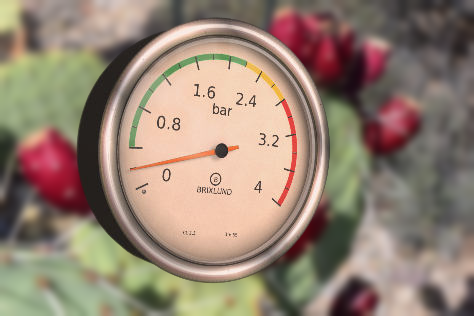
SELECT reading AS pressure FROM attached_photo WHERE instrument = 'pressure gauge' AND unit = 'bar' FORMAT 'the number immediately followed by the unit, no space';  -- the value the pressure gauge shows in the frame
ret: 0.2bar
